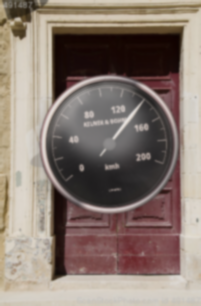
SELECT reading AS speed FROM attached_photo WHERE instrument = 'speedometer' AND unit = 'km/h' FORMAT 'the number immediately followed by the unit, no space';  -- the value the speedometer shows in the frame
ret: 140km/h
